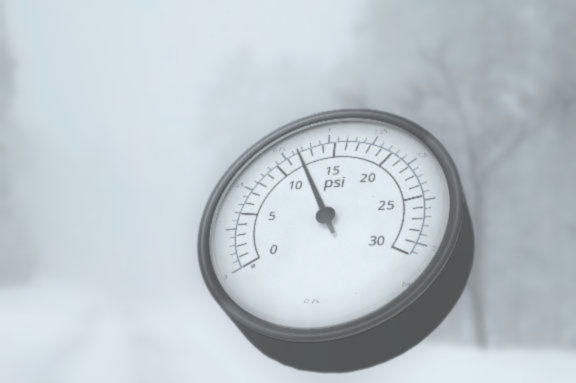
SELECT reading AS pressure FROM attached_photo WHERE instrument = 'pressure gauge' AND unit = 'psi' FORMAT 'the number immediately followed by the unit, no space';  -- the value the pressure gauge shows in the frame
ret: 12psi
